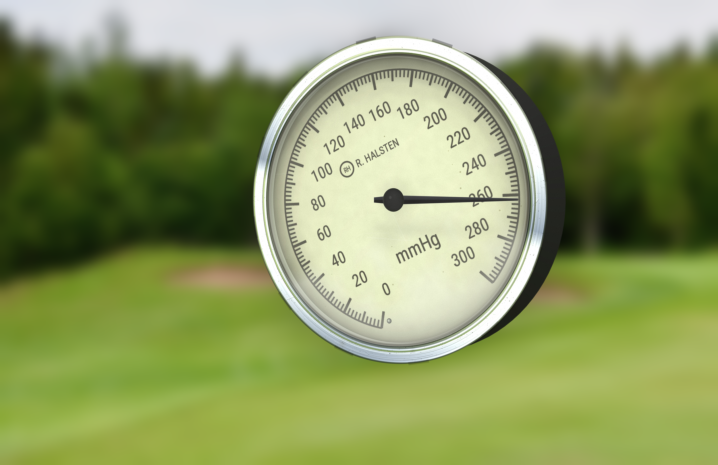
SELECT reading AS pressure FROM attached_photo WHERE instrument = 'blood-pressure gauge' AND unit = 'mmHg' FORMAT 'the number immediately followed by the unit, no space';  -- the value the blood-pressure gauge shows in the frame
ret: 262mmHg
